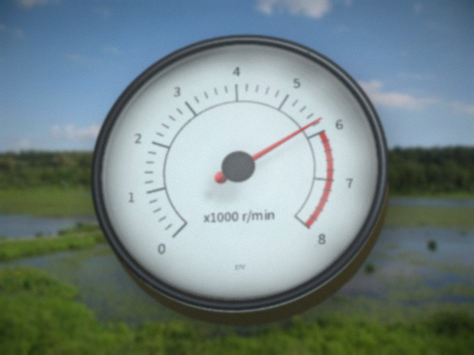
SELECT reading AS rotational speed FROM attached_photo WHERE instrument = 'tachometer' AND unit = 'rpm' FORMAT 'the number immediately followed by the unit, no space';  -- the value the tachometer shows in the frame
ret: 5800rpm
